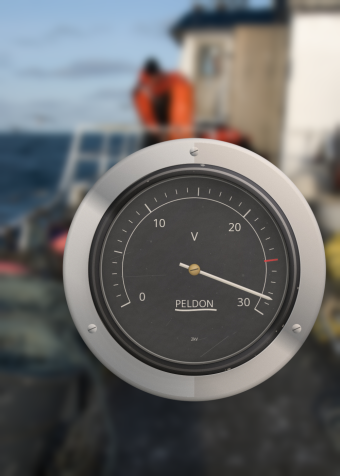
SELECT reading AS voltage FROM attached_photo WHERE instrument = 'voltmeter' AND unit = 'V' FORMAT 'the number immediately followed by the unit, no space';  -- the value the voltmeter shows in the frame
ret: 28.5V
